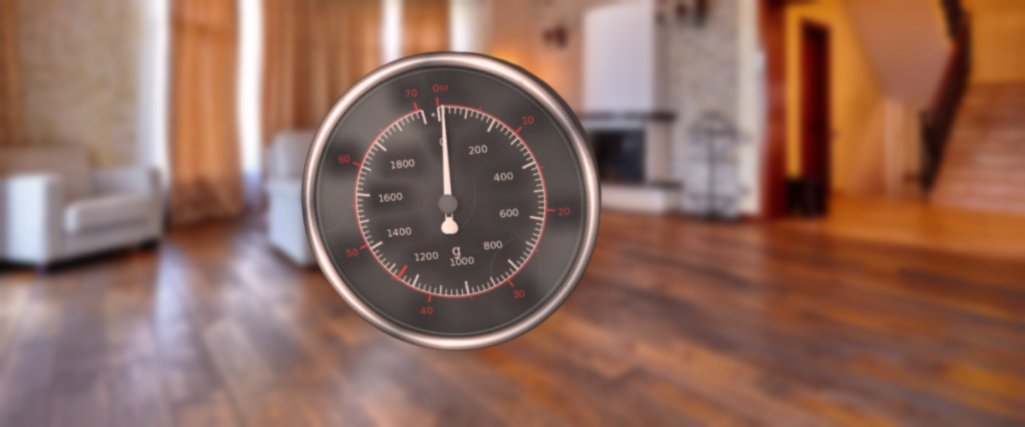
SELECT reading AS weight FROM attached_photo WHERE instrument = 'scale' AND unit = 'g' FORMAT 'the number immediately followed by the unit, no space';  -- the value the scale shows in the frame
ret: 20g
